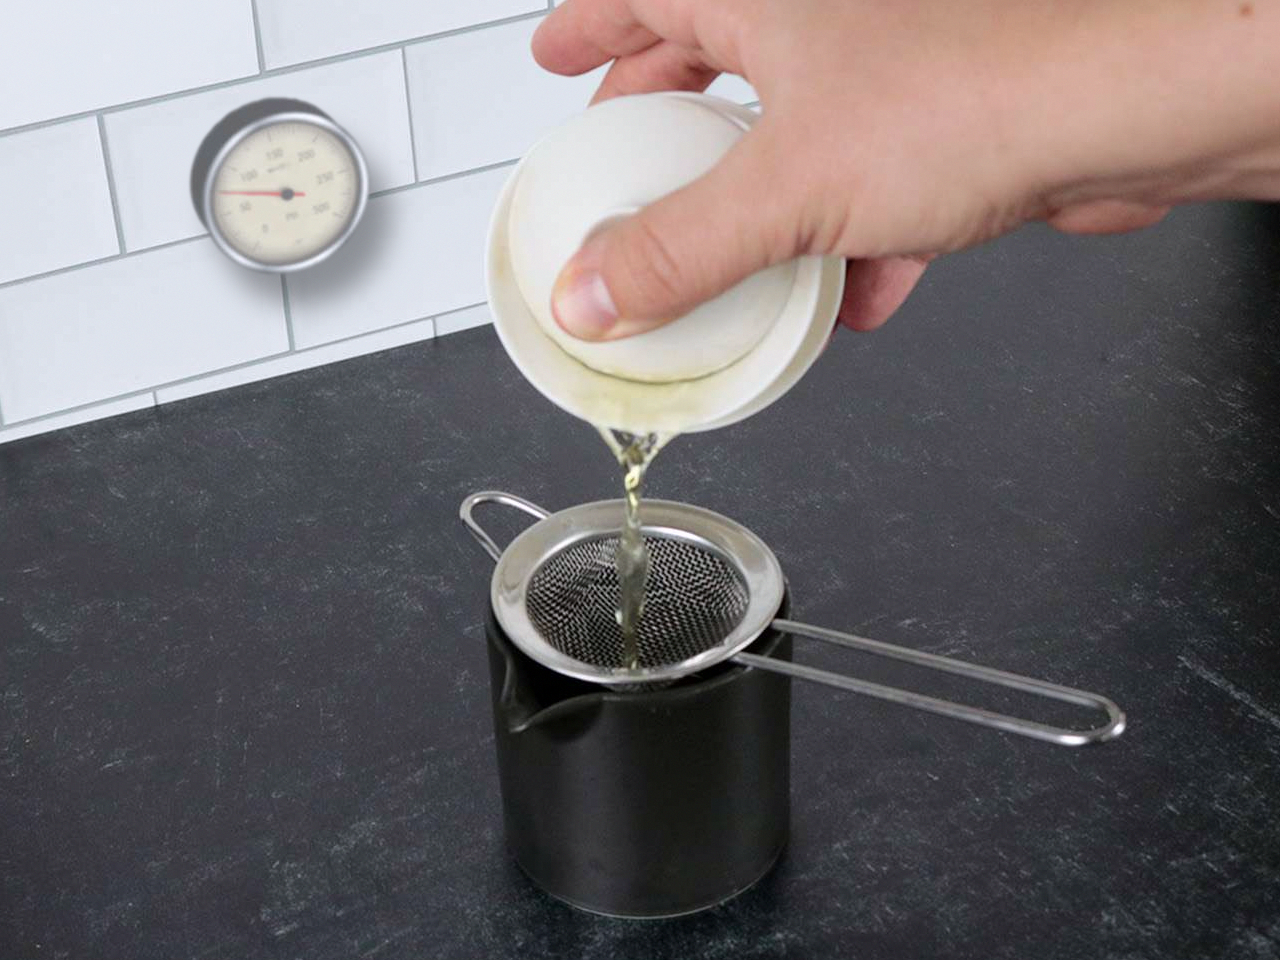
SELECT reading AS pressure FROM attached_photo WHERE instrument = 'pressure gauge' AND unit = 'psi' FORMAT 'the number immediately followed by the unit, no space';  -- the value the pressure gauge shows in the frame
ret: 75psi
